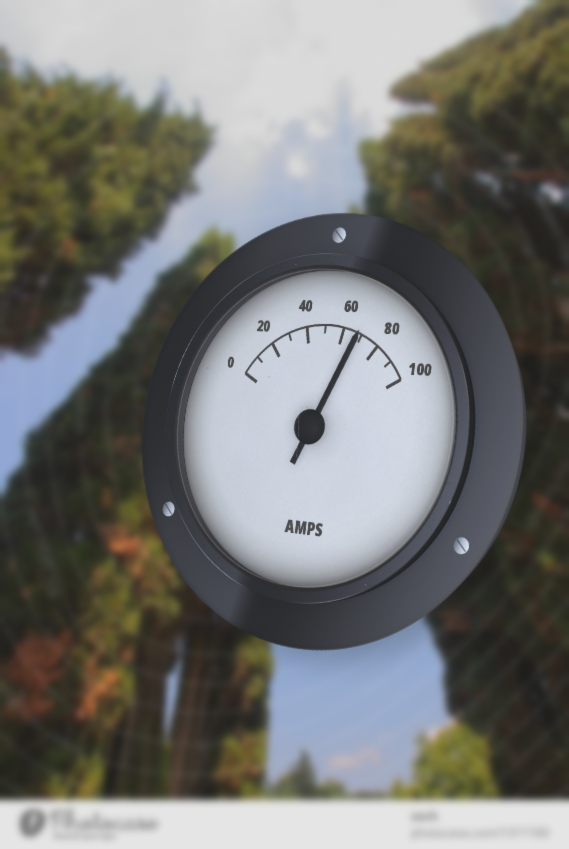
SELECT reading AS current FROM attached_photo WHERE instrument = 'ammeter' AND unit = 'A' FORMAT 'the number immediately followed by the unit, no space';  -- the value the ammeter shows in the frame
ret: 70A
